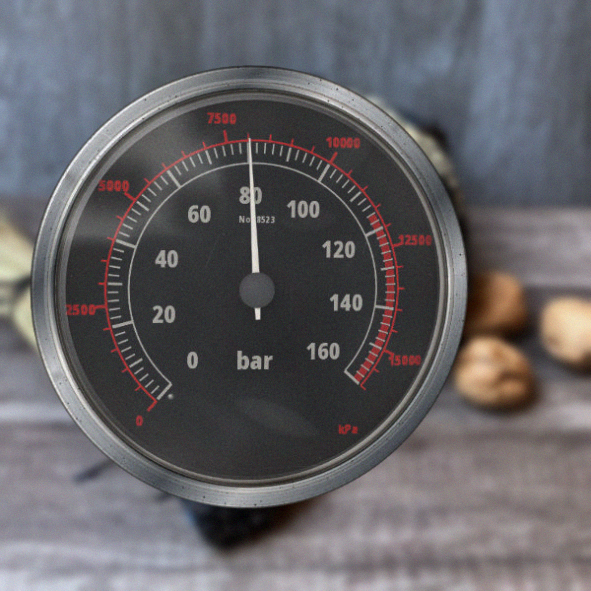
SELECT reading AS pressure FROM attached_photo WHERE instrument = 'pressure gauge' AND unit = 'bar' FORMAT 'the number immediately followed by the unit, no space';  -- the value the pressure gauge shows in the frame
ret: 80bar
